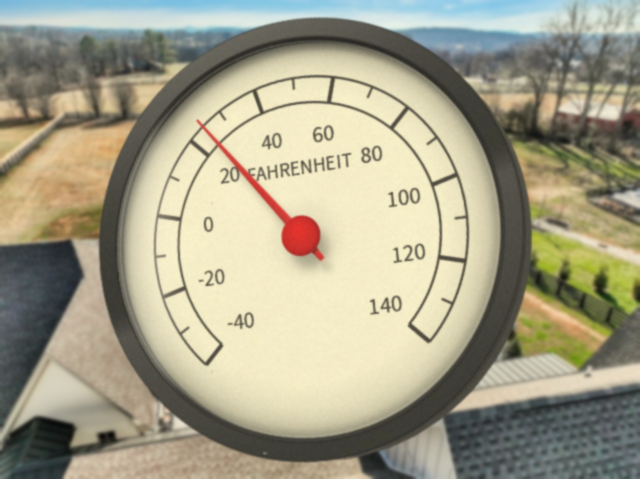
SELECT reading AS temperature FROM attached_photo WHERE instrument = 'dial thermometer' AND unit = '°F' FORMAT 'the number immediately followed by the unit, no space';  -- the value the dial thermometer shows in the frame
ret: 25°F
